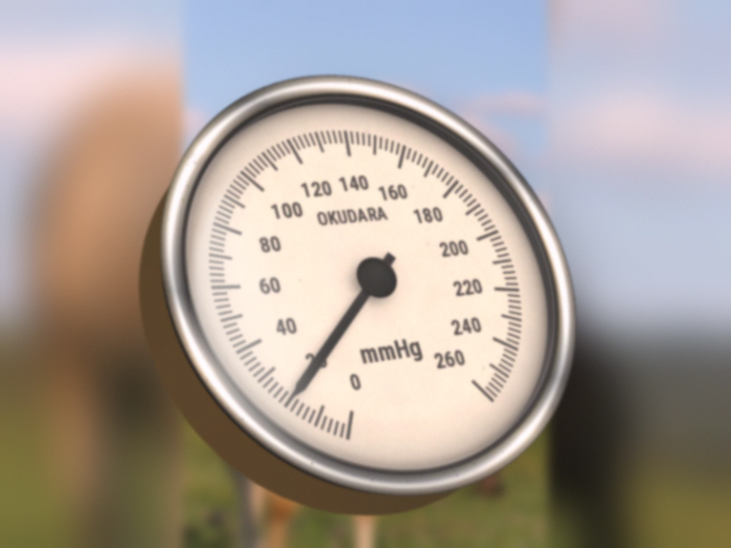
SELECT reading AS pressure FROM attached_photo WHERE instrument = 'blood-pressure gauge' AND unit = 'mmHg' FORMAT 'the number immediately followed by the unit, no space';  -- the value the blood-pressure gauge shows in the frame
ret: 20mmHg
